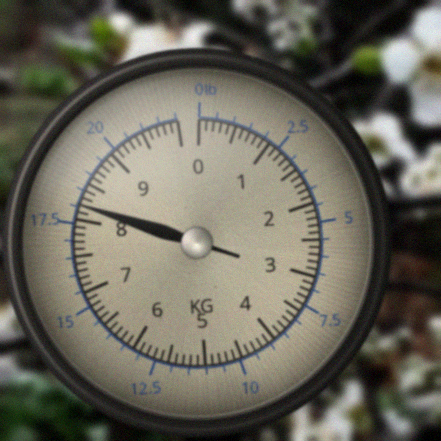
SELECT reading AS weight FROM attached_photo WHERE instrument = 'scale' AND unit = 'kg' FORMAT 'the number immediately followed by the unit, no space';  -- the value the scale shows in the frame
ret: 8.2kg
